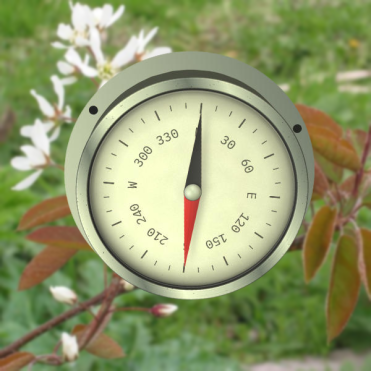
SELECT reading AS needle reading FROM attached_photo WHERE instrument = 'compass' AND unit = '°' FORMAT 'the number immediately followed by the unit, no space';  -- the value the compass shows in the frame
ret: 180°
